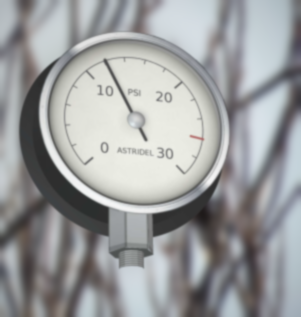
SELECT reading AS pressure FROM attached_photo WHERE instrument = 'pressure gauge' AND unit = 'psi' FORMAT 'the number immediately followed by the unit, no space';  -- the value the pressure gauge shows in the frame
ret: 12psi
